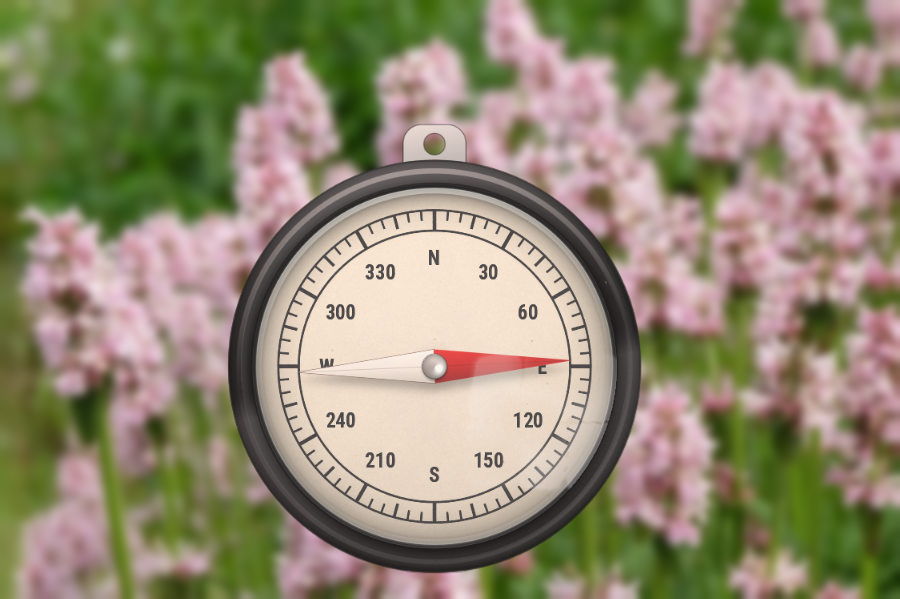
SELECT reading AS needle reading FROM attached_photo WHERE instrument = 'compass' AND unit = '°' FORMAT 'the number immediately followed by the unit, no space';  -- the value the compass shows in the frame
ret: 87.5°
